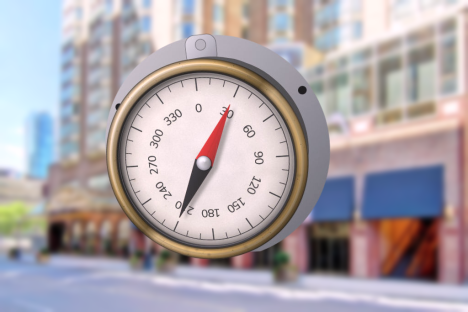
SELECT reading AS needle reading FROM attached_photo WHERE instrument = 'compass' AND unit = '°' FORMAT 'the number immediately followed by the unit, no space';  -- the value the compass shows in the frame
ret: 30°
